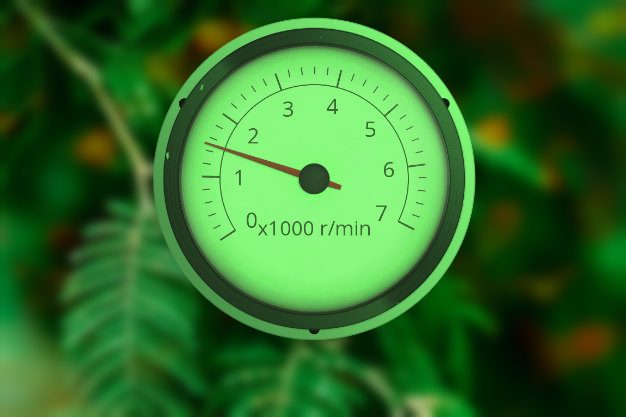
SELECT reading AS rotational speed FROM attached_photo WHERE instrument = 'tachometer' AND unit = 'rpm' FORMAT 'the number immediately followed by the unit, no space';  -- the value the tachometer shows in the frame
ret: 1500rpm
